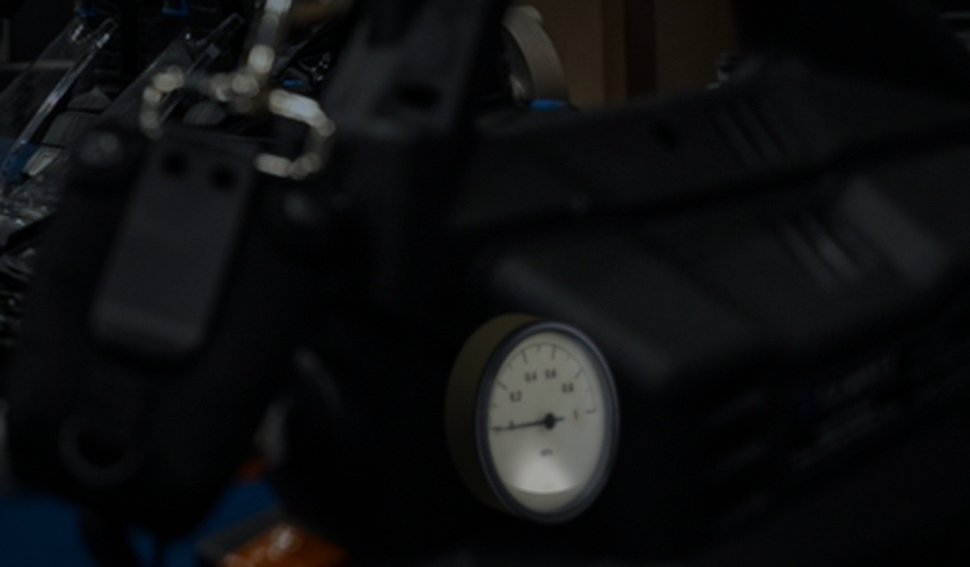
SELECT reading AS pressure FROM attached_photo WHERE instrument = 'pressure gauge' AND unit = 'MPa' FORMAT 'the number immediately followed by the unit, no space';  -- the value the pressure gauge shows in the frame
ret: 0MPa
